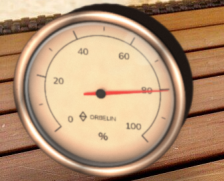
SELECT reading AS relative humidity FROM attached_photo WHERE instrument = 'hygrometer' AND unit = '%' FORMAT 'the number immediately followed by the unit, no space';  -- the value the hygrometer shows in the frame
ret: 80%
